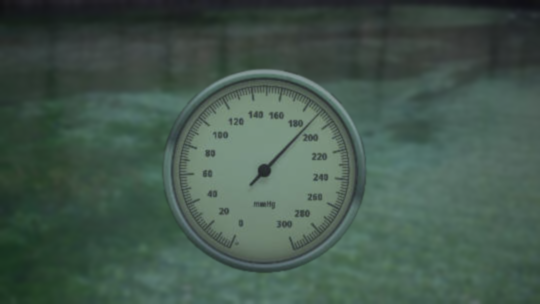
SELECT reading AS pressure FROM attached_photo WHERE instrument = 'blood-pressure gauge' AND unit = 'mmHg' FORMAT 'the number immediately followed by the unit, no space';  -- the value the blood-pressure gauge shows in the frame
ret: 190mmHg
